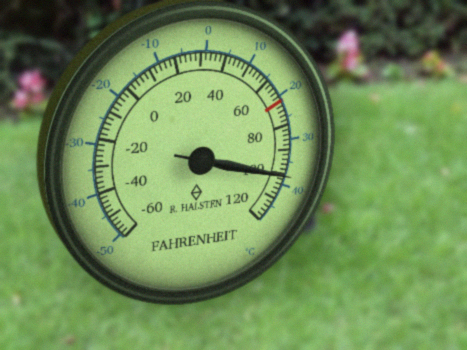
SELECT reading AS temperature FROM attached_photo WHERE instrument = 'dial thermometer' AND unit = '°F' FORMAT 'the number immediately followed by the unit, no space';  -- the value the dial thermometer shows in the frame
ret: 100°F
